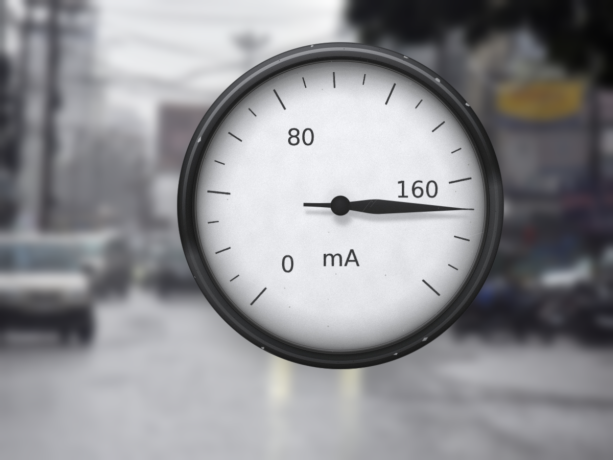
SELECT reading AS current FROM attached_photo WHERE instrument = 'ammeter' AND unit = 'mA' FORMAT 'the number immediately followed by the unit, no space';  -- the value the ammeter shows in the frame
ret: 170mA
